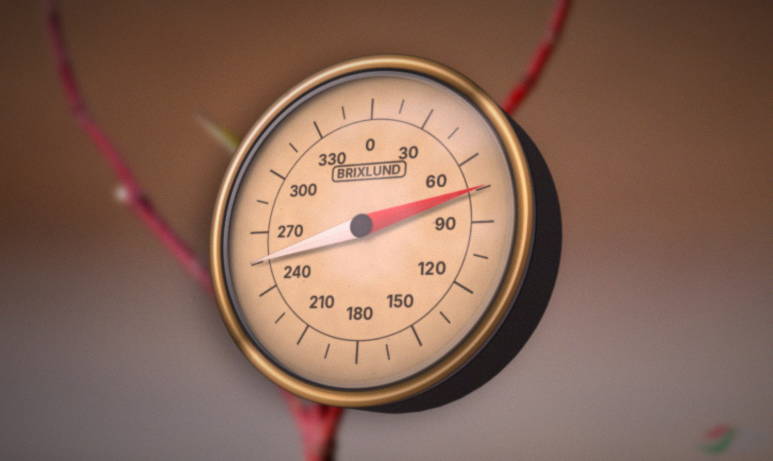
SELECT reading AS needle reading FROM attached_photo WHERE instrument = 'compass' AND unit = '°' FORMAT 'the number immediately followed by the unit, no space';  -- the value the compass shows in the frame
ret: 75°
